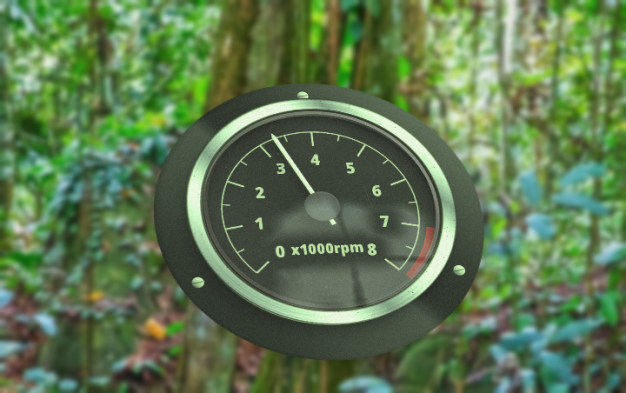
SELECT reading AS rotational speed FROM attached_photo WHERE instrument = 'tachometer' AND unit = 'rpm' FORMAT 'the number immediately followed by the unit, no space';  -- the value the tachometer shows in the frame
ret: 3250rpm
